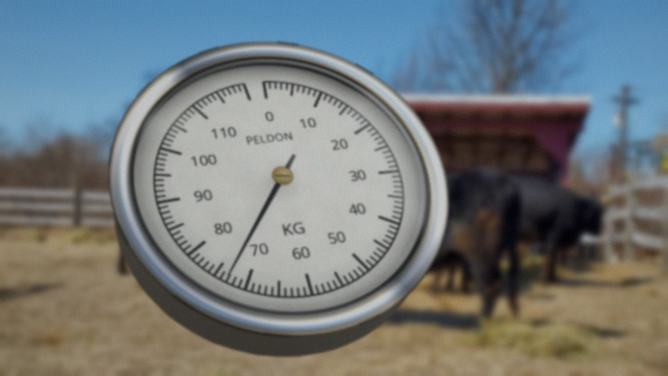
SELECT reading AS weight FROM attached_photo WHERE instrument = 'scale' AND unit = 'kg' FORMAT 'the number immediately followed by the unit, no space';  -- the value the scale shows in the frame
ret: 73kg
